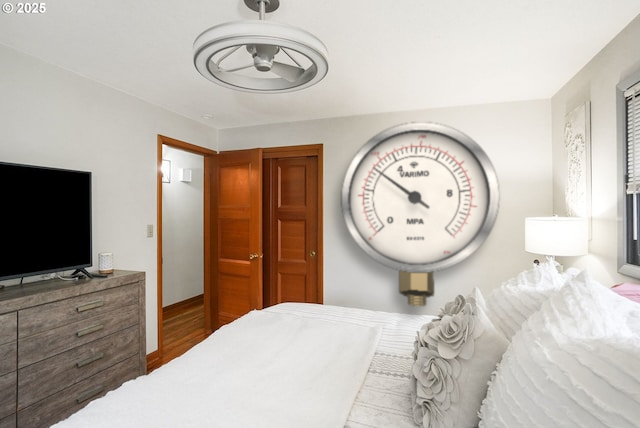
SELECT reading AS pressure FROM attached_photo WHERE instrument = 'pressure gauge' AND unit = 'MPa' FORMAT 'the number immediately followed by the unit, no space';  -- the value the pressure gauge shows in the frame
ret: 3MPa
